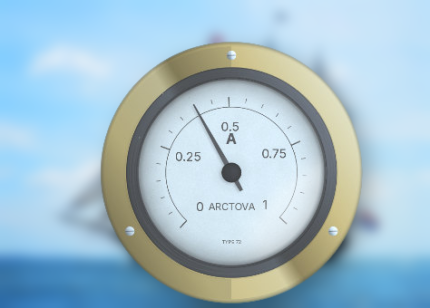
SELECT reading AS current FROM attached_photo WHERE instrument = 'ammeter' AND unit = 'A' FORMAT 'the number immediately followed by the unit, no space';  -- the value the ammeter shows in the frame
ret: 0.4A
